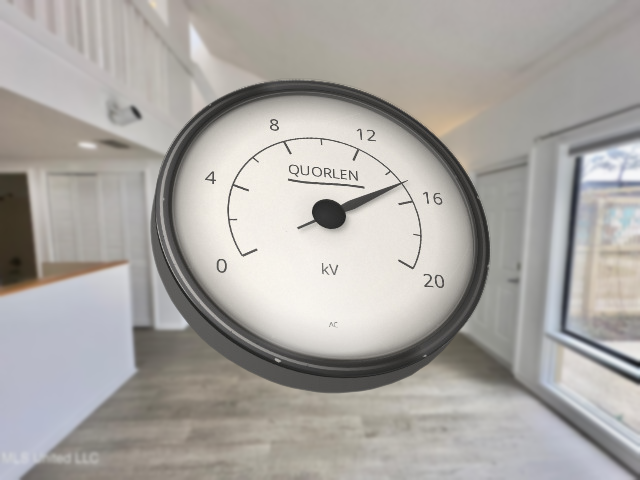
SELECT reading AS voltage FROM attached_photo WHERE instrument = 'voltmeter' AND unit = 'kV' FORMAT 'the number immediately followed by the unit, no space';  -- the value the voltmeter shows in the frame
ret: 15kV
